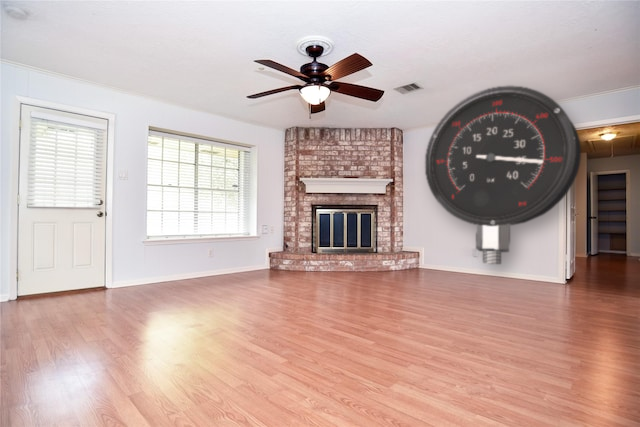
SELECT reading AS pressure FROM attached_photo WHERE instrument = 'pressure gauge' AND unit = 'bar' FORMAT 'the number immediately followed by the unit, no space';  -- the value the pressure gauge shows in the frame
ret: 35bar
